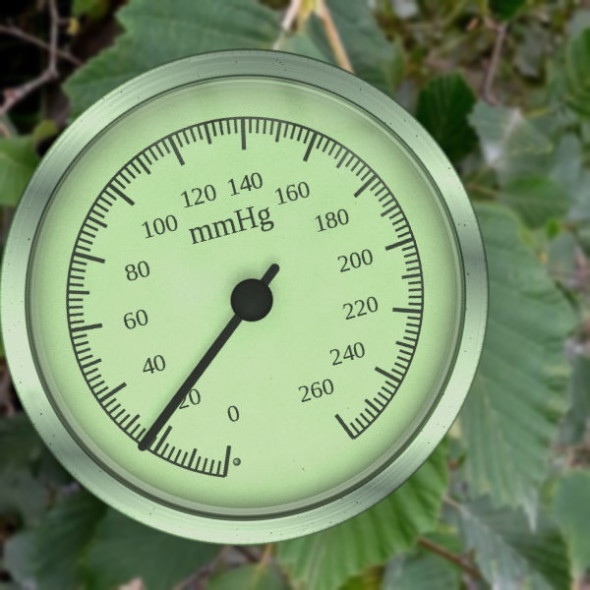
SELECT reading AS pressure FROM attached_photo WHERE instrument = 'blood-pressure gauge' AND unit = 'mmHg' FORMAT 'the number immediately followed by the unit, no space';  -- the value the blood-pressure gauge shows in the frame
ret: 24mmHg
